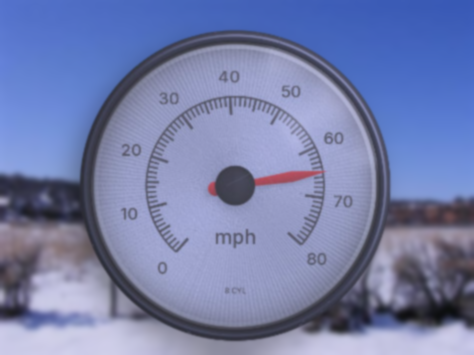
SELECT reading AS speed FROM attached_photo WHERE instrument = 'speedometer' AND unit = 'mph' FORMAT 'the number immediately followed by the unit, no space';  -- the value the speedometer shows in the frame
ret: 65mph
